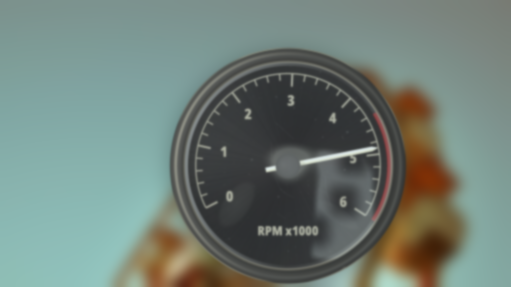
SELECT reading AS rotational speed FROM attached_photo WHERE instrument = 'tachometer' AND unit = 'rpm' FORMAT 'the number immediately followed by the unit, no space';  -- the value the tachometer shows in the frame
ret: 4900rpm
